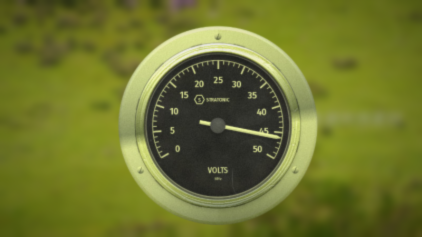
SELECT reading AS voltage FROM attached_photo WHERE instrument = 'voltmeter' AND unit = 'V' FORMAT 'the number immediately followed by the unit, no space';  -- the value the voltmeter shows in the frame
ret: 46V
